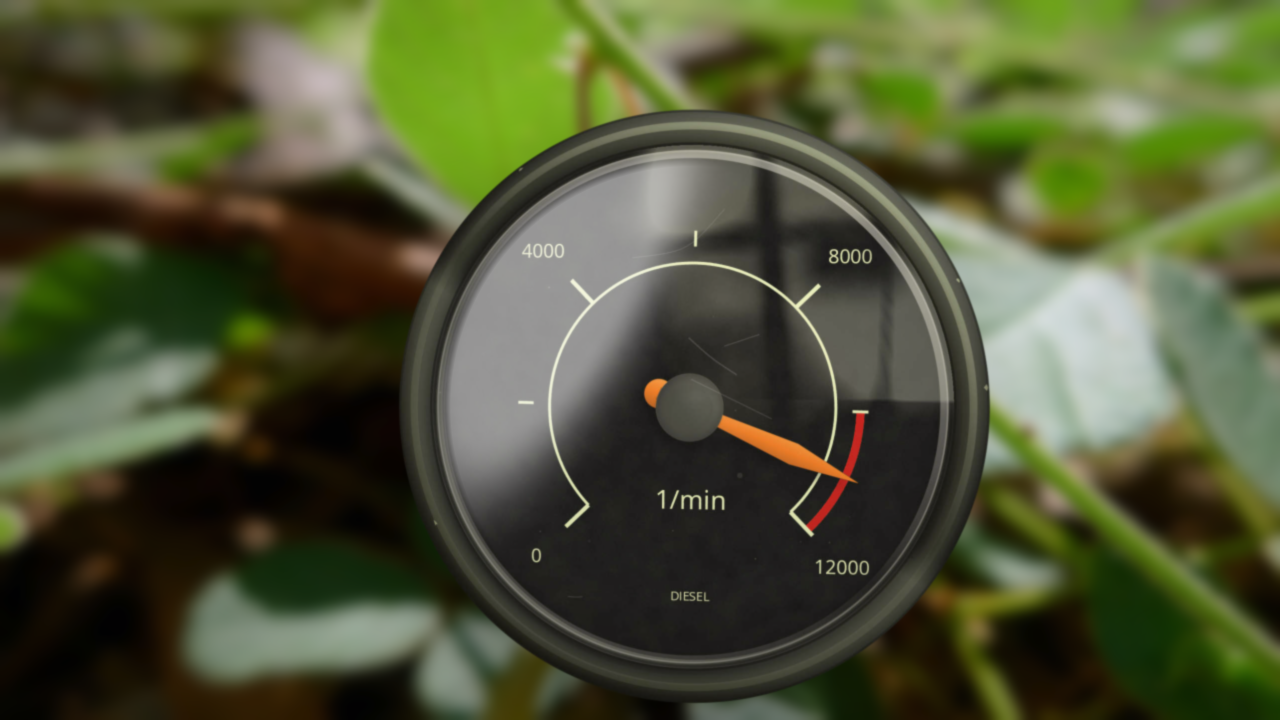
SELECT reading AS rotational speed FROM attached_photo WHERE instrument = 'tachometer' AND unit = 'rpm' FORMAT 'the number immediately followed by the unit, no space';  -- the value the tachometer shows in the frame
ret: 11000rpm
